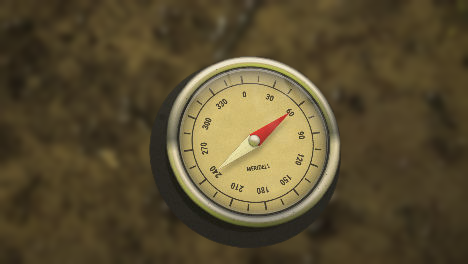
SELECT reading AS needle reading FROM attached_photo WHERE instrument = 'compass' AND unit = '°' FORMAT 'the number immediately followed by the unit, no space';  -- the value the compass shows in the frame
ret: 60°
